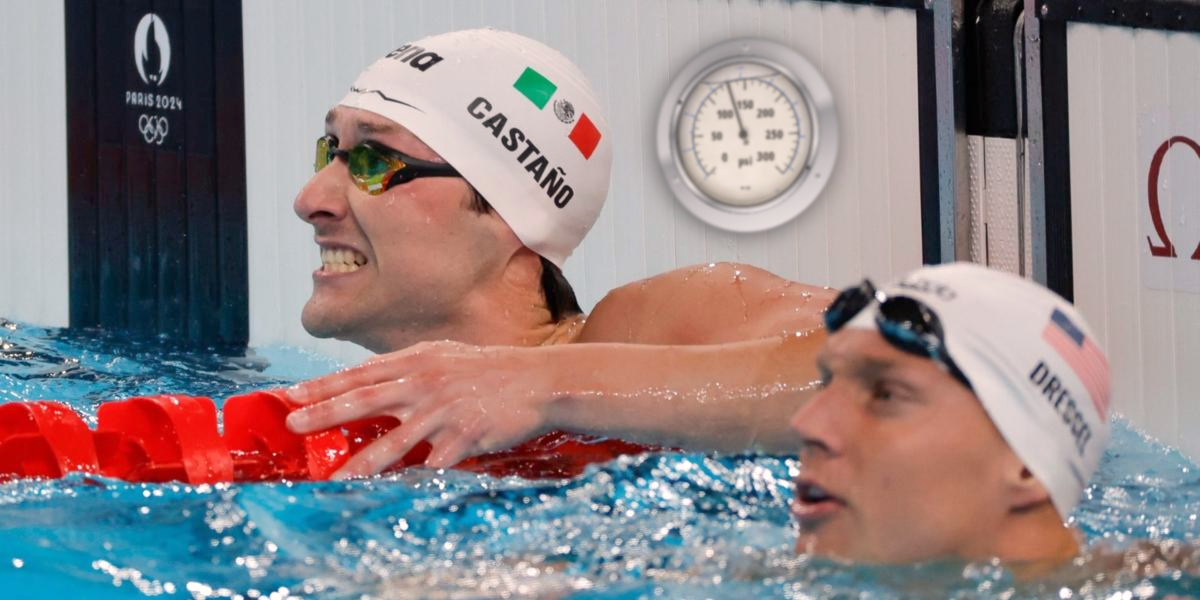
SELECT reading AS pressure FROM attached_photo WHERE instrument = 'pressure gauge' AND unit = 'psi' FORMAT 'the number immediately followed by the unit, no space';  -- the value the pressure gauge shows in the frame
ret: 130psi
